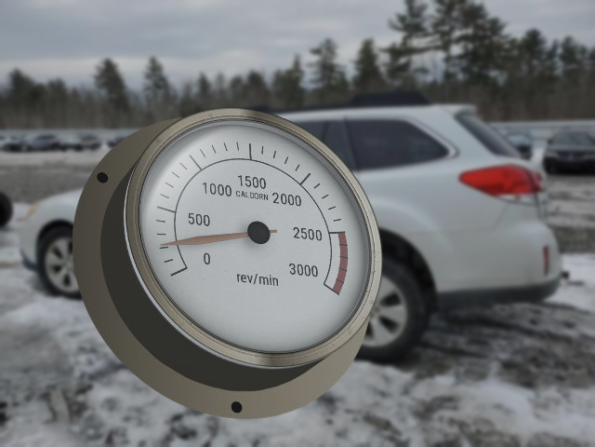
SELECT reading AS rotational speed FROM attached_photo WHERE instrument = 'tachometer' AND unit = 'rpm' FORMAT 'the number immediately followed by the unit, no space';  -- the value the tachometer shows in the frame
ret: 200rpm
